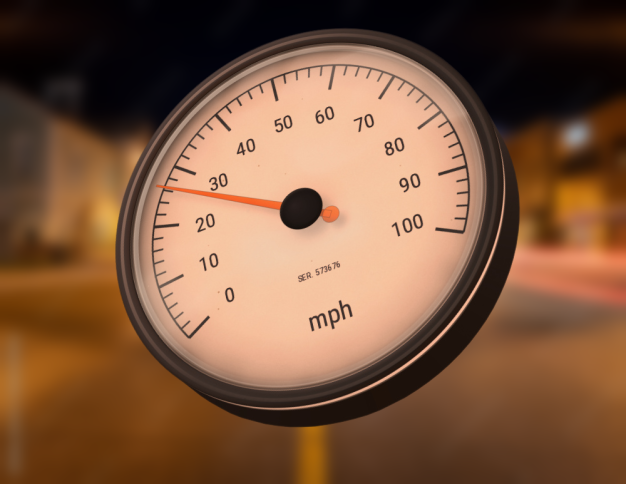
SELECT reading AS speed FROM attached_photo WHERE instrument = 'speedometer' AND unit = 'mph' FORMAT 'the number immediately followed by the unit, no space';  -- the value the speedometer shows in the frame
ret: 26mph
